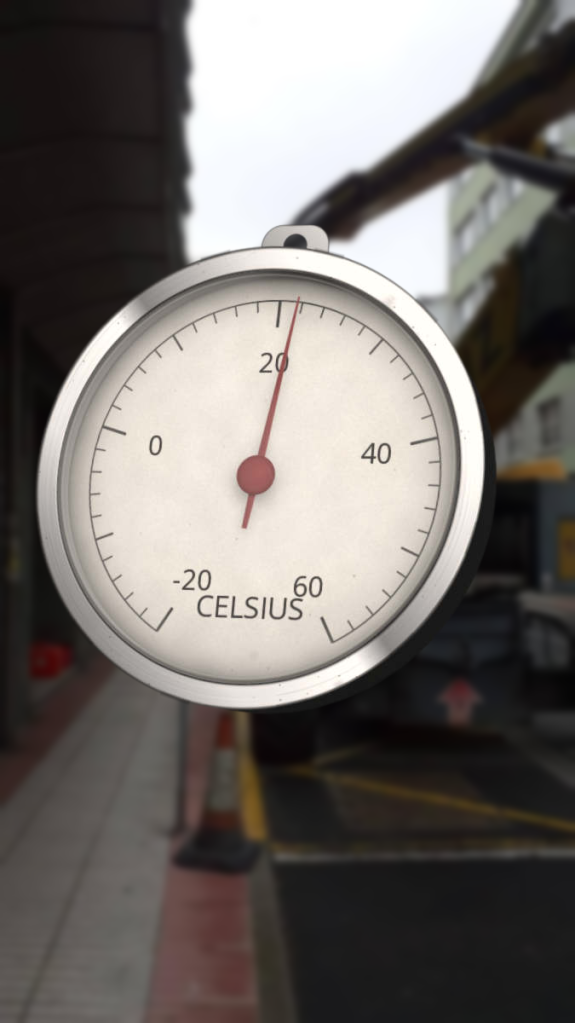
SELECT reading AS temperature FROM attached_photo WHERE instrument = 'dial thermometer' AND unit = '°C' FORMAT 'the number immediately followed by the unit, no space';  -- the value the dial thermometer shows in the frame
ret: 22°C
